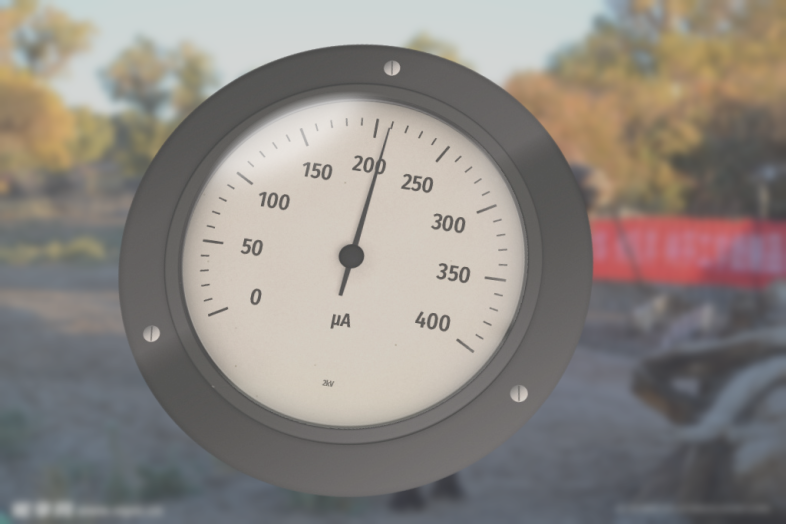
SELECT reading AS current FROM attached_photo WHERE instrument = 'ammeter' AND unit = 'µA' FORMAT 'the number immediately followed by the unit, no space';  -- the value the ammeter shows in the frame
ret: 210µA
